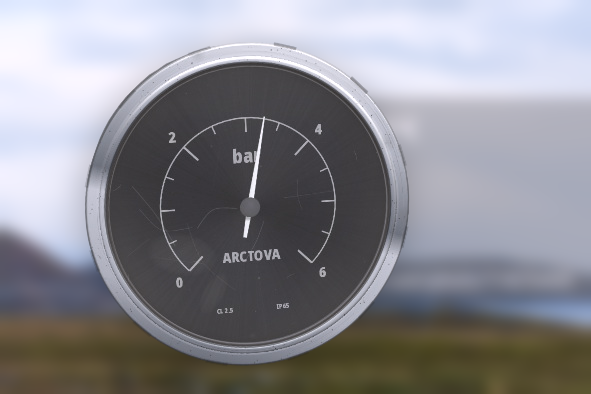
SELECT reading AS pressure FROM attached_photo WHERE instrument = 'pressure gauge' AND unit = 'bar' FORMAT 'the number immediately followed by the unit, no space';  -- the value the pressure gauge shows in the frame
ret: 3.25bar
